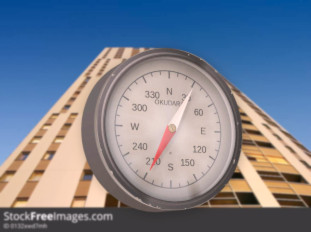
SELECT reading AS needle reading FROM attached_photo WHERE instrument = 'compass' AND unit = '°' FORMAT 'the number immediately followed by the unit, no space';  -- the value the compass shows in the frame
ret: 210°
